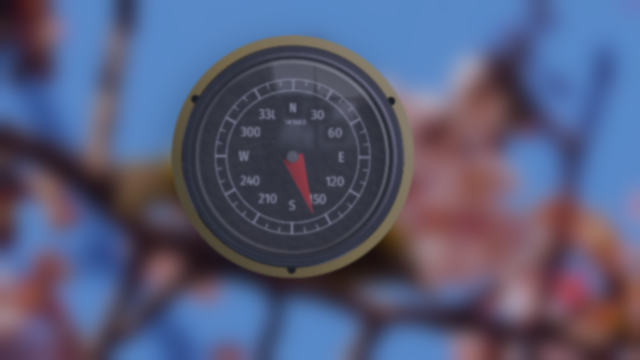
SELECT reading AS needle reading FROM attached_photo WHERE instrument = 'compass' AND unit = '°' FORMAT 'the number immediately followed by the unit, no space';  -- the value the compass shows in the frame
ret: 160°
